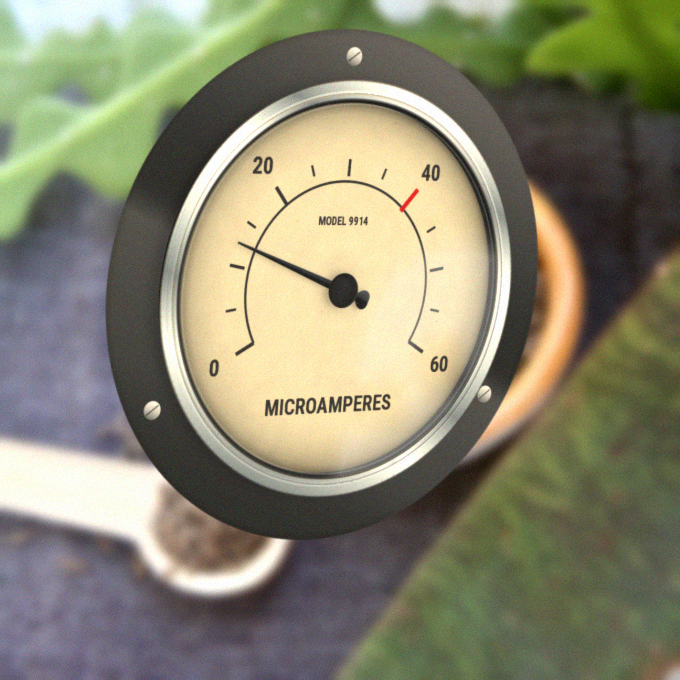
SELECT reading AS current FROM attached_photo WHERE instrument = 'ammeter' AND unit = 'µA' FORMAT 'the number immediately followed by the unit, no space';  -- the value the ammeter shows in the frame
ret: 12.5µA
